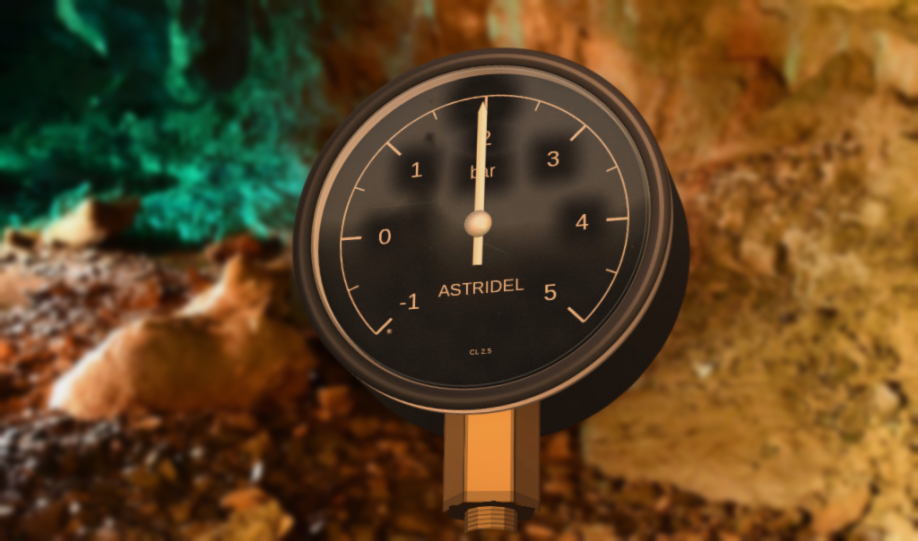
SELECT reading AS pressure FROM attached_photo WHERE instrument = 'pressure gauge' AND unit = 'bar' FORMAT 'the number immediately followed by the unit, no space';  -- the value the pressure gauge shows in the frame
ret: 2bar
